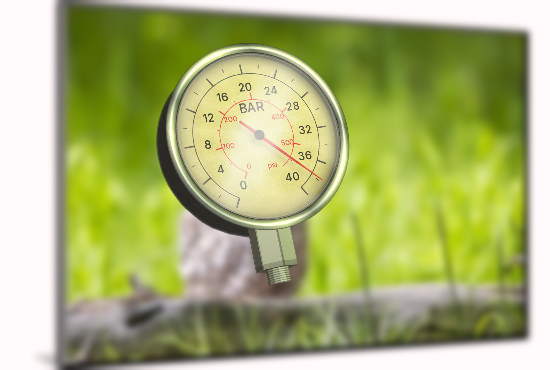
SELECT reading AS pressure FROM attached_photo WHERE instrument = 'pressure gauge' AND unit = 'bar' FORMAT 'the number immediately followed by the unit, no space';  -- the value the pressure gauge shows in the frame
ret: 38bar
